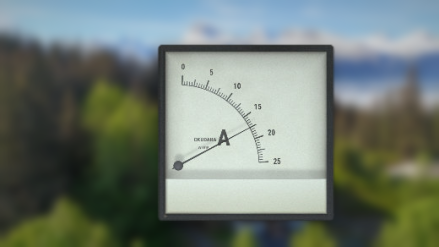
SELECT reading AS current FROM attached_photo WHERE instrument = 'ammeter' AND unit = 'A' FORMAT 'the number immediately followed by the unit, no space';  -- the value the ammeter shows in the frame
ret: 17.5A
